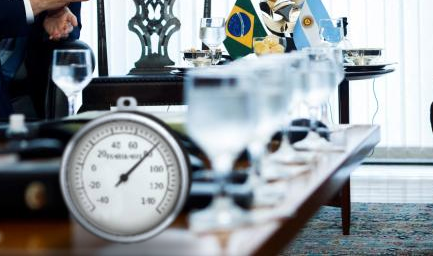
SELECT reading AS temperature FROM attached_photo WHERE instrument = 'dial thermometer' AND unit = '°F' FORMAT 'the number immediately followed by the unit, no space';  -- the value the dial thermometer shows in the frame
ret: 80°F
